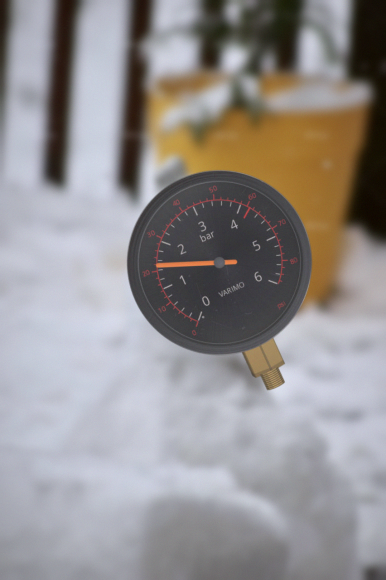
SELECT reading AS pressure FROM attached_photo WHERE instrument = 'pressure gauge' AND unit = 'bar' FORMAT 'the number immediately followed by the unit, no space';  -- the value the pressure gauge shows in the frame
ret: 1.5bar
